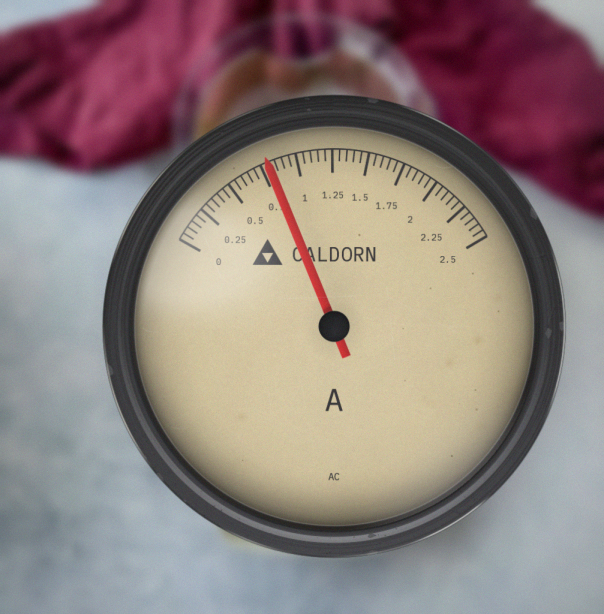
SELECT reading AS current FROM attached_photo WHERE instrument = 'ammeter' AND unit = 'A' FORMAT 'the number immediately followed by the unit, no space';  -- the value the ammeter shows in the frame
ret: 0.8A
